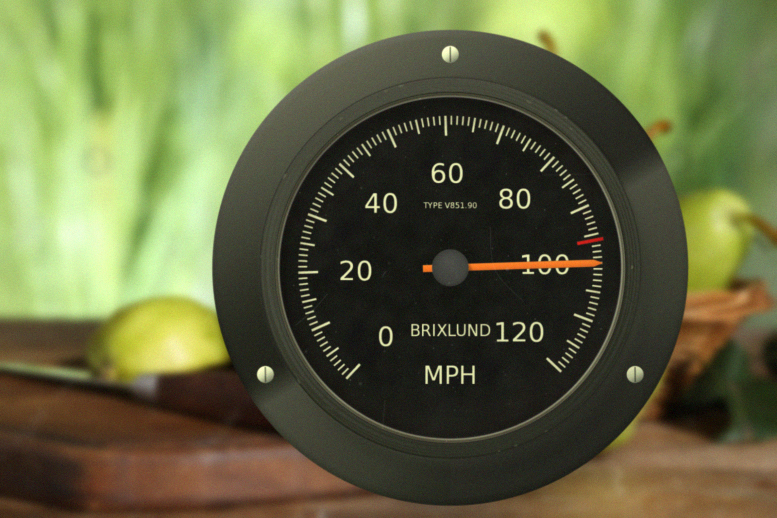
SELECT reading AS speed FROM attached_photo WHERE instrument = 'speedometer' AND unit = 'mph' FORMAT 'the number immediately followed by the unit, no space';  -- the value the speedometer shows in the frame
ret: 100mph
